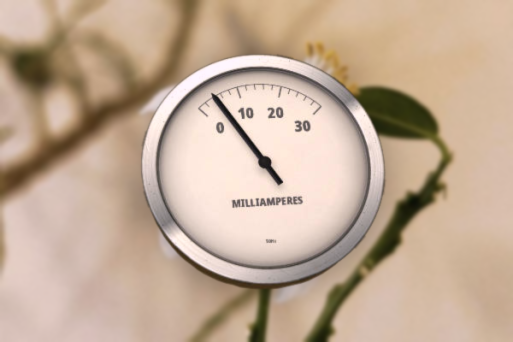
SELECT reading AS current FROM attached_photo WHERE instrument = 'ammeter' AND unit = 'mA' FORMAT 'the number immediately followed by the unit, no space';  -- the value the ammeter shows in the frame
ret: 4mA
